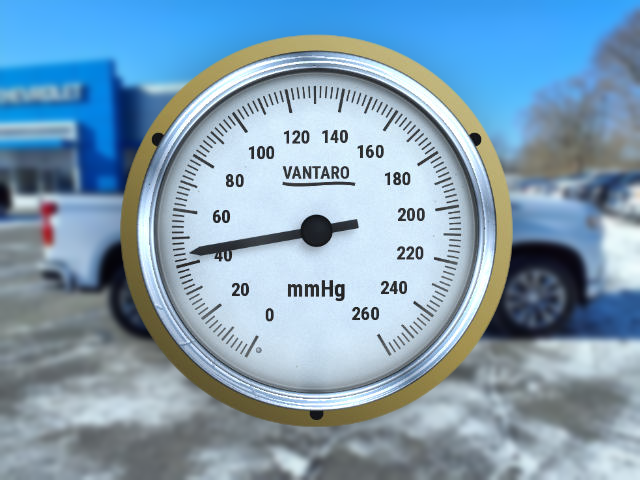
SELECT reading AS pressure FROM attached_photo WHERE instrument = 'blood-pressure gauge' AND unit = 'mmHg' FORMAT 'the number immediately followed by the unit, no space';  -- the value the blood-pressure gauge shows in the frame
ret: 44mmHg
